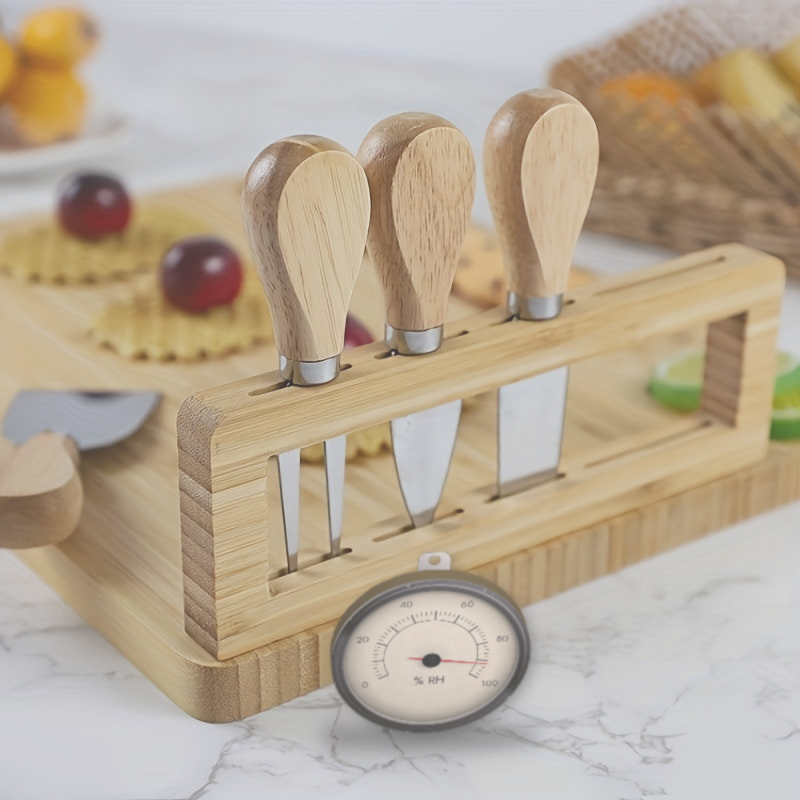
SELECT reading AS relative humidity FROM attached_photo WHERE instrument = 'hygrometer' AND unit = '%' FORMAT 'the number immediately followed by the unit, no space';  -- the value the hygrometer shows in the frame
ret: 90%
